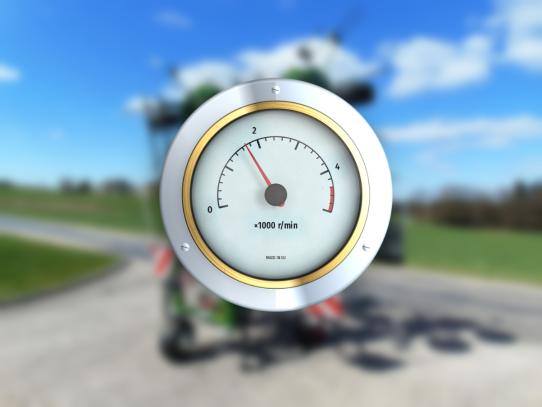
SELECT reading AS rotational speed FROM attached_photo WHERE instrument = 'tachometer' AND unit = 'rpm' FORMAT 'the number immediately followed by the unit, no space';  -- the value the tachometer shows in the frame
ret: 1700rpm
